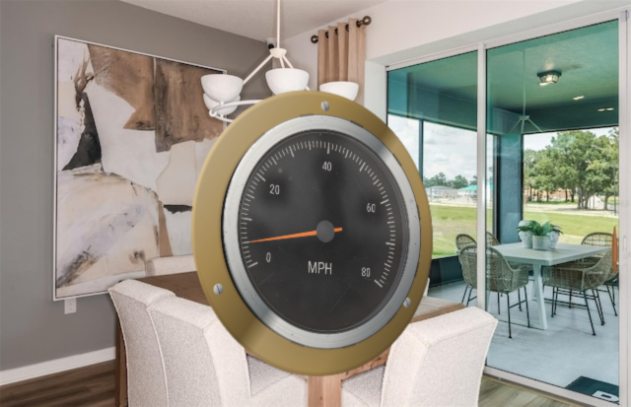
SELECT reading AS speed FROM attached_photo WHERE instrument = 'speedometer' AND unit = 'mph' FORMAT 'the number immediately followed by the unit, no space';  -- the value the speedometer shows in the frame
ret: 5mph
